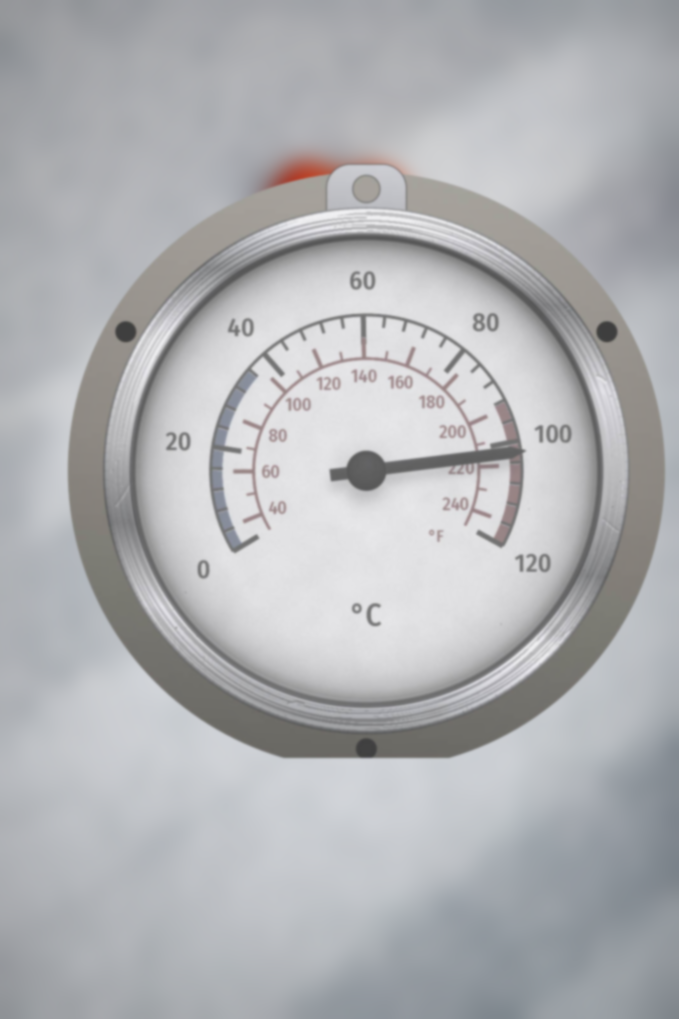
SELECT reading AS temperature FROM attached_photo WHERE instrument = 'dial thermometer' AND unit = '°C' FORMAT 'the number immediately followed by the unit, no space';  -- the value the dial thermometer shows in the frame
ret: 102°C
